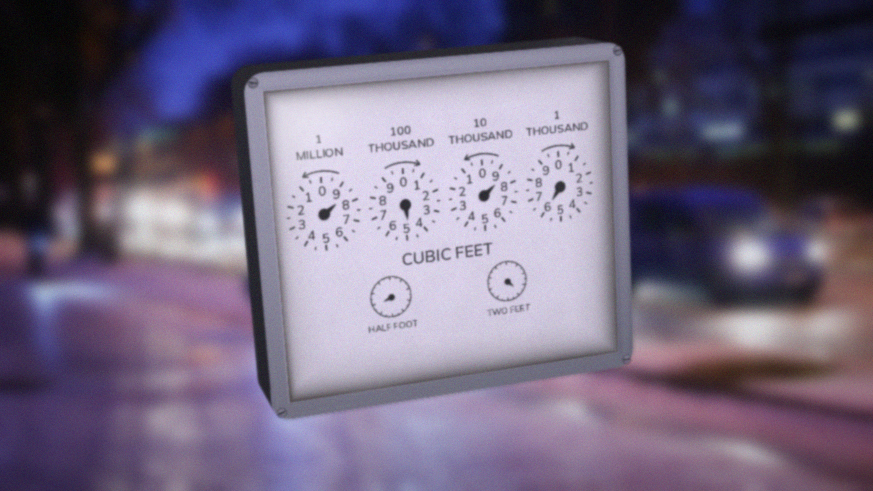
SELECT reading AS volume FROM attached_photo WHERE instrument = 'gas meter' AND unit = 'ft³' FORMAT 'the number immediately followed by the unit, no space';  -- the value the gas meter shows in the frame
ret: 848600ft³
